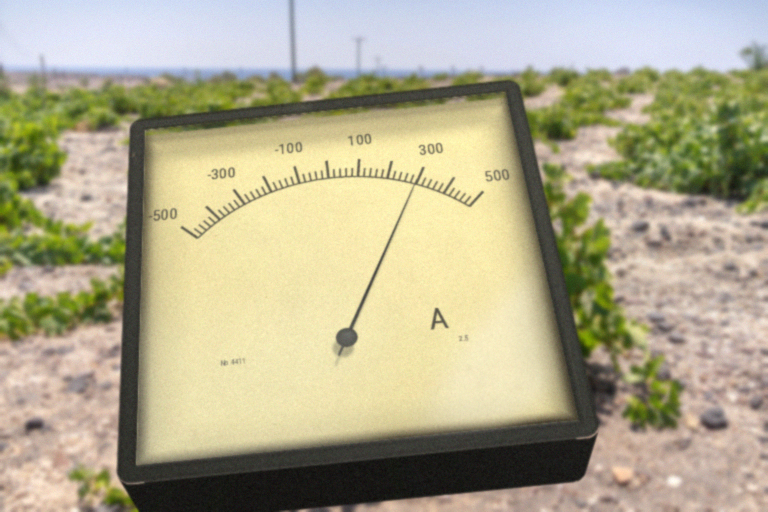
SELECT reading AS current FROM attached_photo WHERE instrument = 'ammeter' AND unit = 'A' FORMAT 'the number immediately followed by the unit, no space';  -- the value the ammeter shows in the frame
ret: 300A
